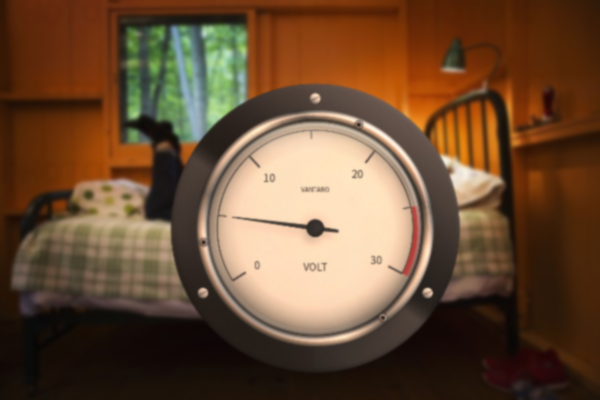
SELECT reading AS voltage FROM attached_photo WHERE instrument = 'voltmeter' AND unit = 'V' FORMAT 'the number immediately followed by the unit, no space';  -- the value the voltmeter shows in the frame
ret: 5V
